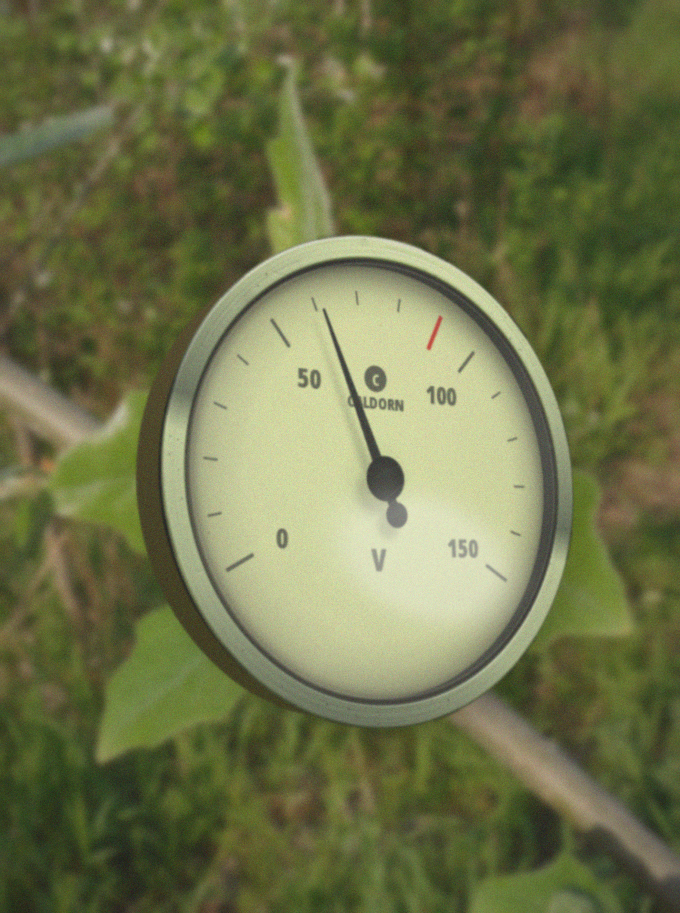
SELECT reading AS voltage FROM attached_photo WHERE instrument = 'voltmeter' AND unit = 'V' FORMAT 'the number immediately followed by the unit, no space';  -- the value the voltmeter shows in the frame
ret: 60V
